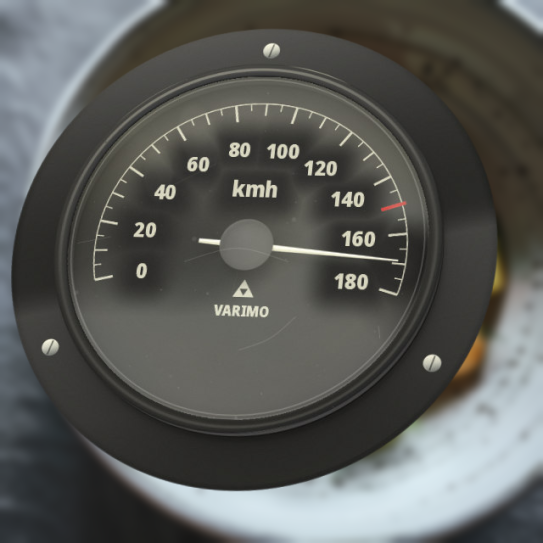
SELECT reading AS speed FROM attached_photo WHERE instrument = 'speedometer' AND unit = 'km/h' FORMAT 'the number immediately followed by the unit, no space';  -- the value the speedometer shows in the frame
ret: 170km/h
